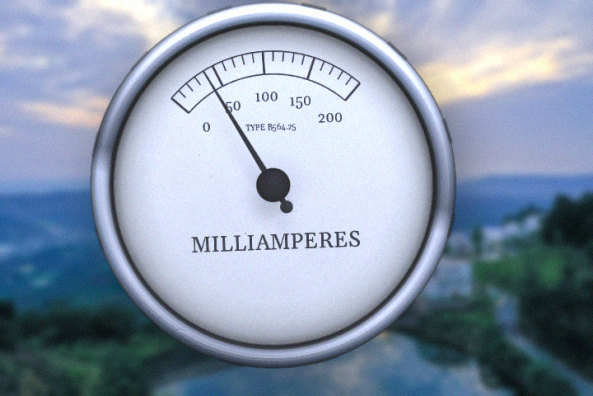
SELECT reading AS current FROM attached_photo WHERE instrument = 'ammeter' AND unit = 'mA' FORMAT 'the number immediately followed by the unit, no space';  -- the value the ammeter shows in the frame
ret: 40mA
